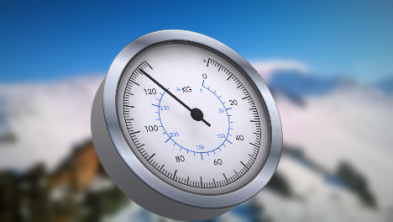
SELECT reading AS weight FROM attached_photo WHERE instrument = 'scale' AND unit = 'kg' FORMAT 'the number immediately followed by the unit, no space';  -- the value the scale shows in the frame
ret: 125kg
